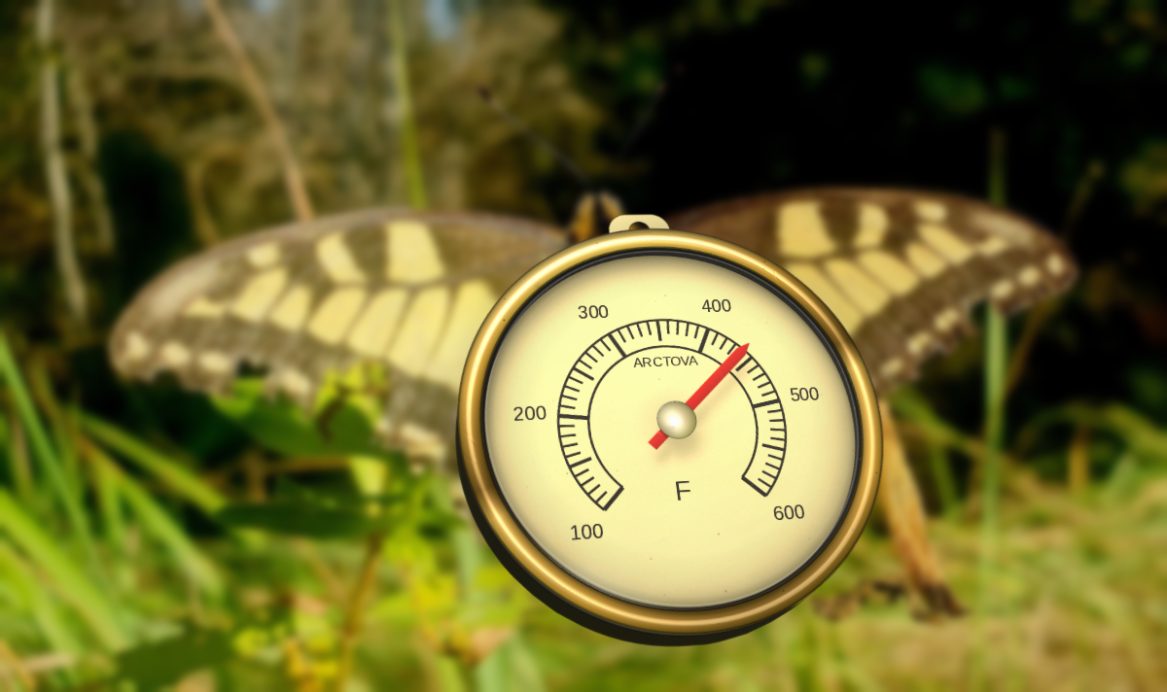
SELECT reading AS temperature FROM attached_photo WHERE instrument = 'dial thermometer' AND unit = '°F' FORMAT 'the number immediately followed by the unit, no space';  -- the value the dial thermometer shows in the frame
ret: 440°F
